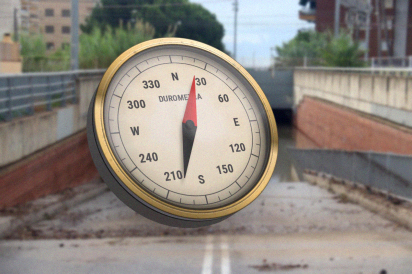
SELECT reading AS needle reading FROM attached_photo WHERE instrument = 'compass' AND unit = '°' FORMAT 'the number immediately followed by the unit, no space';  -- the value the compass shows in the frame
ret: 20°
